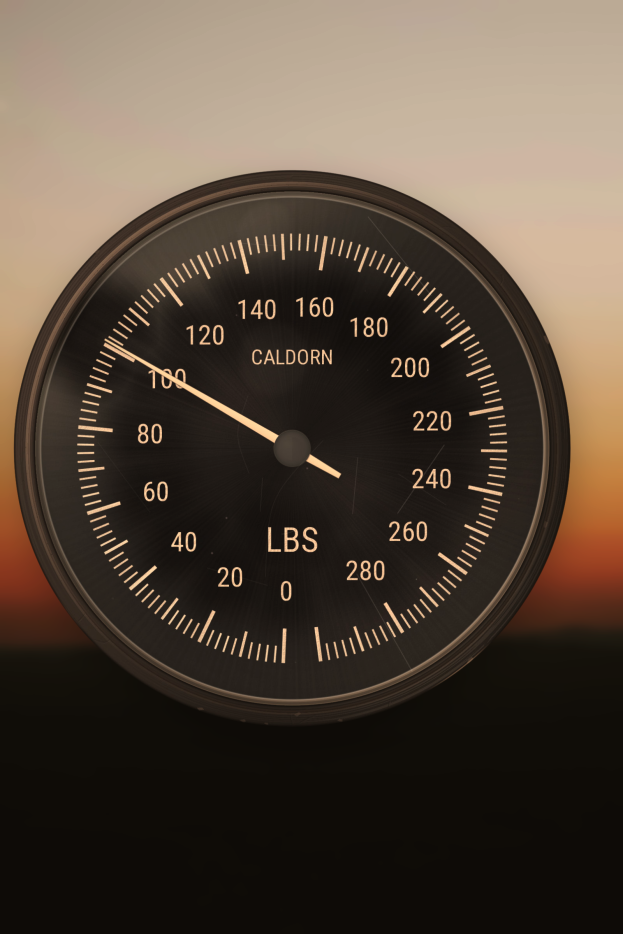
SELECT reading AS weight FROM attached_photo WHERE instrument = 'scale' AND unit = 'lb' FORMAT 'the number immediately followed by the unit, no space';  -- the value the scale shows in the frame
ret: 101lb
